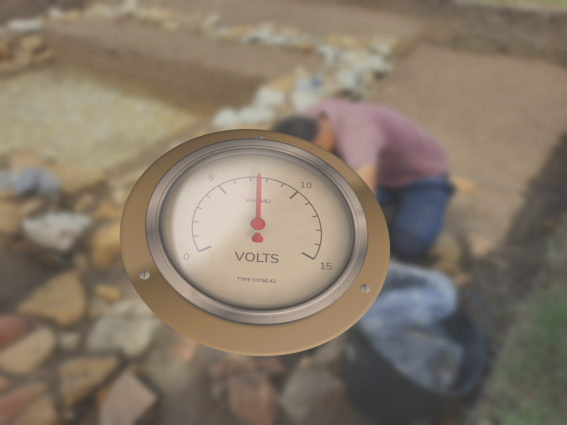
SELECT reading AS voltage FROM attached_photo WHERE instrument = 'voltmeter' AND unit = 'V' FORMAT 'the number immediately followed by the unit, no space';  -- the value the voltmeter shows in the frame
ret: 7.5V
